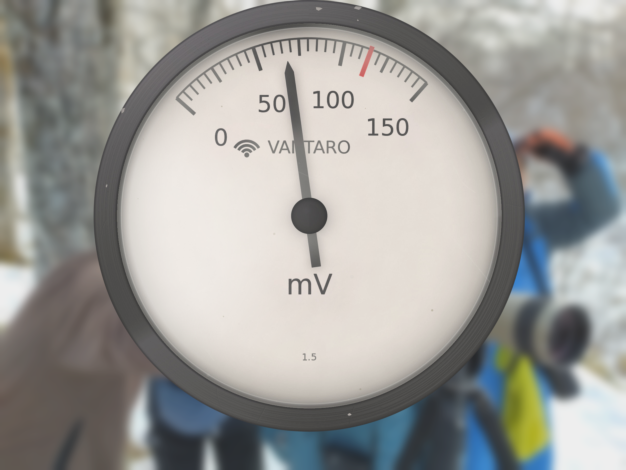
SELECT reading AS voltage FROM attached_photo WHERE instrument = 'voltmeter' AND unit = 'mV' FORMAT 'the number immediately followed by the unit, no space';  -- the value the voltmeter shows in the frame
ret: 67.5mV
